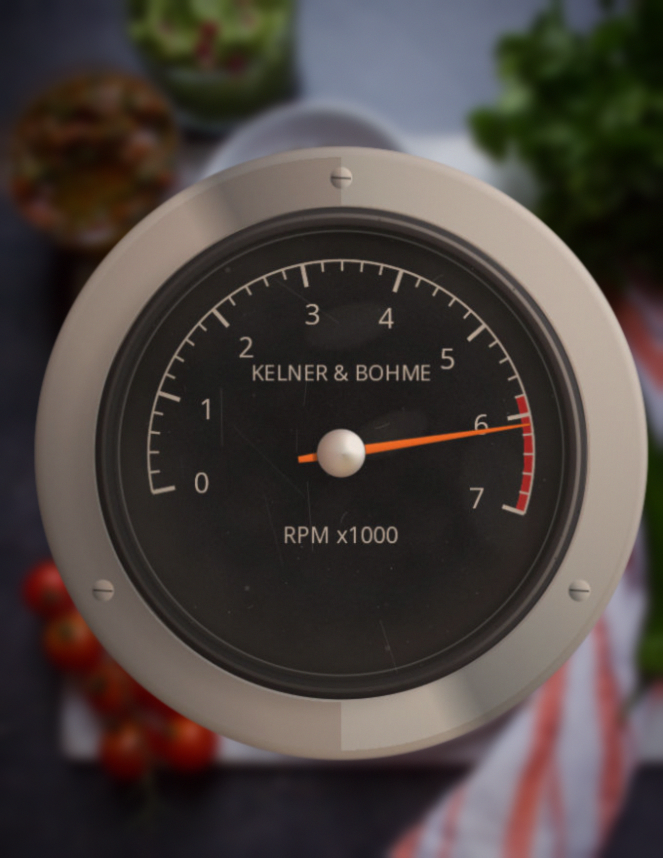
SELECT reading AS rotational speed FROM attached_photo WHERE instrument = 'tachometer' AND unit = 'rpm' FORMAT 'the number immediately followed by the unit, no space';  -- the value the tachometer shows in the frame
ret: 6100rpm
